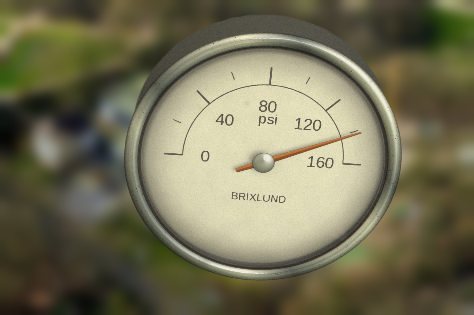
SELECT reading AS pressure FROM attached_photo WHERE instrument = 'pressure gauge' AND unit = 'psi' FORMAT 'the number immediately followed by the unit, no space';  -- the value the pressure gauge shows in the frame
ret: 140psi
